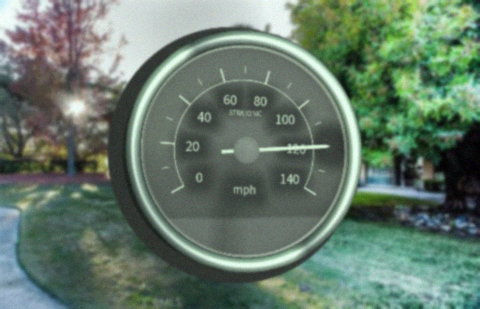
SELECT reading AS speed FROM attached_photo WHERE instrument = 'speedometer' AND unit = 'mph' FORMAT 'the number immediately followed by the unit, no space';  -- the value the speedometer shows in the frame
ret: 120mph
